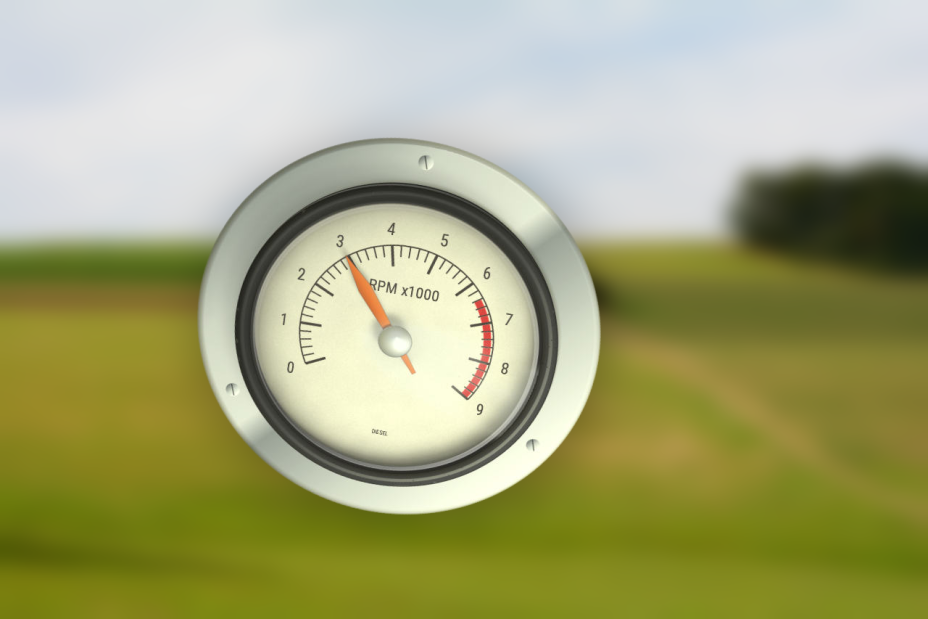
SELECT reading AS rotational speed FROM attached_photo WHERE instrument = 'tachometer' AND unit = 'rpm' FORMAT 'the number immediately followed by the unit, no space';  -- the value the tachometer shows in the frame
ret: 3000rpm
